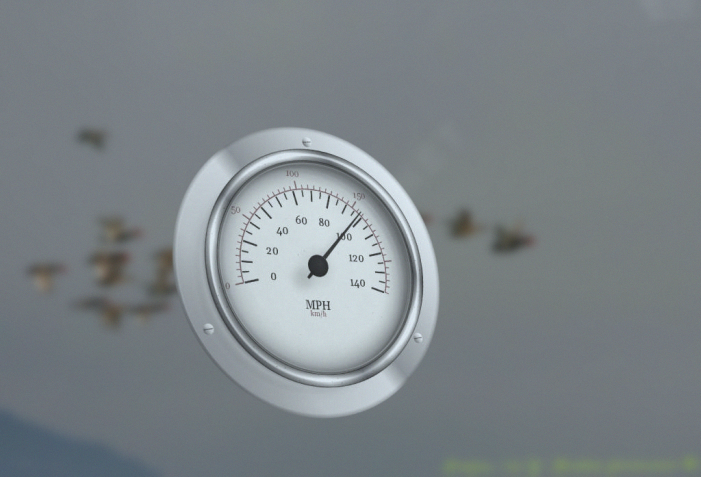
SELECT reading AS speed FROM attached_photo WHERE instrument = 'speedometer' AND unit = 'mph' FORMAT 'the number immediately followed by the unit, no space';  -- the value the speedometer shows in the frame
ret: 97.5mph
